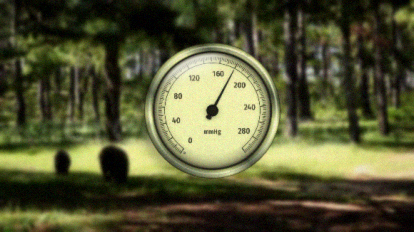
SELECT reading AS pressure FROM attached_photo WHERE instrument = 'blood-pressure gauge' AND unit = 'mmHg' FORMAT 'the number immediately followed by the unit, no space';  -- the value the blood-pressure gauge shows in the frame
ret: 180mmHg
